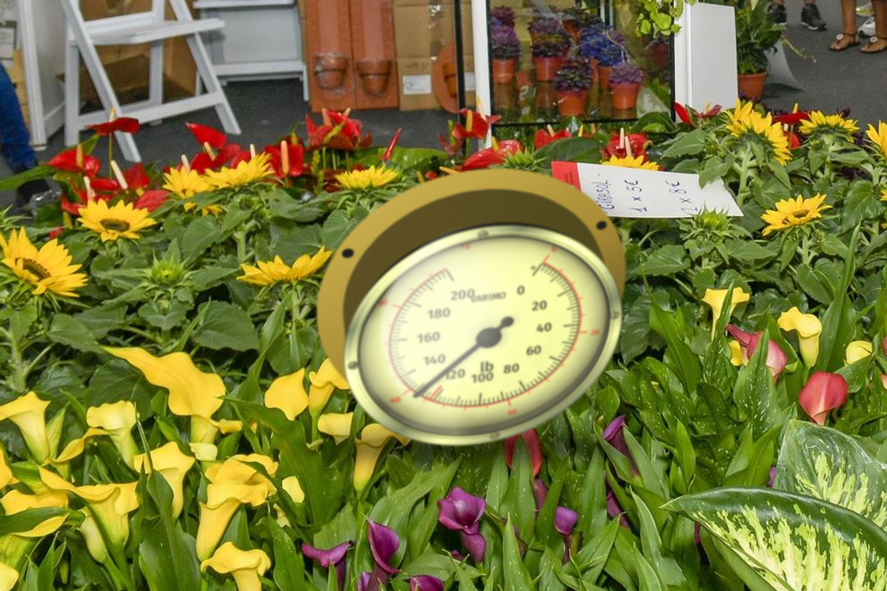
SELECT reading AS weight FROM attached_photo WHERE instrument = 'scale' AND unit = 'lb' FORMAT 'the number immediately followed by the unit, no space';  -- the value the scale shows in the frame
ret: 130lb
